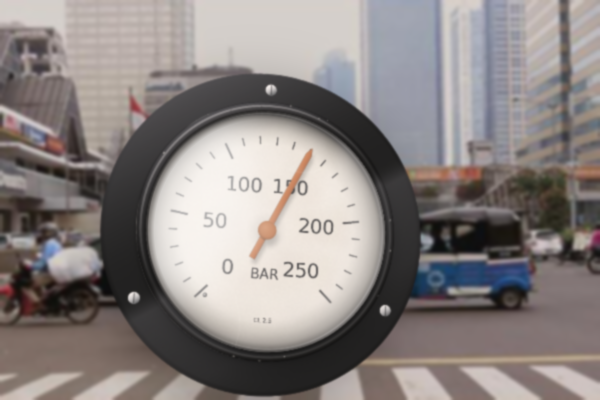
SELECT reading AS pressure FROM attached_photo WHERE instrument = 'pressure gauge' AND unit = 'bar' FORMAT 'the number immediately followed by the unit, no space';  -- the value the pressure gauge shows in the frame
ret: 150bar
